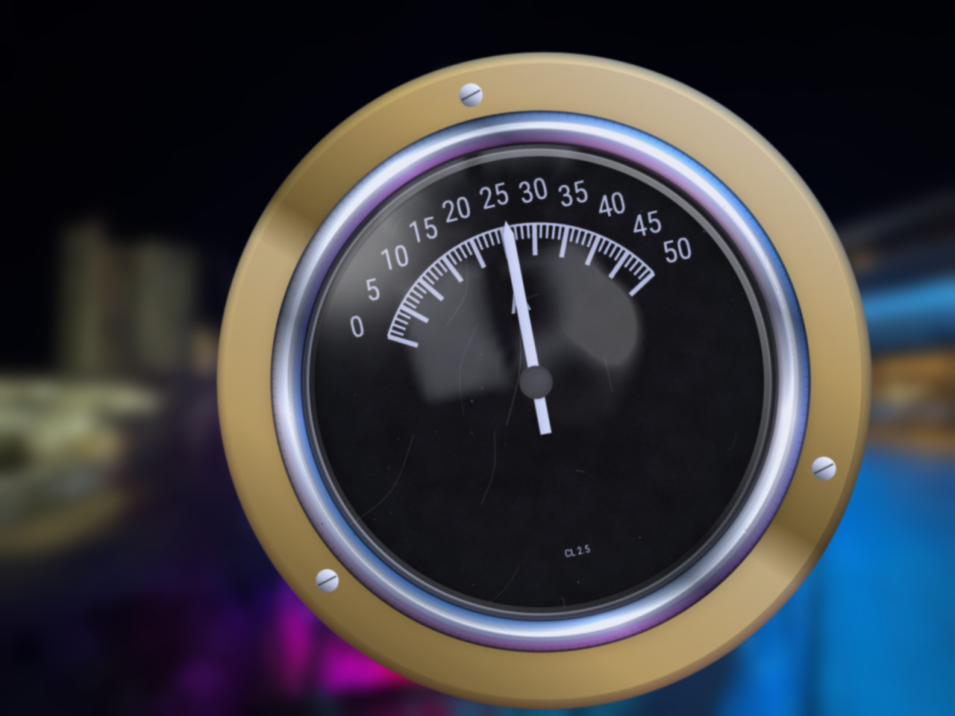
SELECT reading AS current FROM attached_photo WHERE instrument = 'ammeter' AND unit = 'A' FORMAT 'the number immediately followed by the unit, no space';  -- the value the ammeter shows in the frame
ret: 26A
